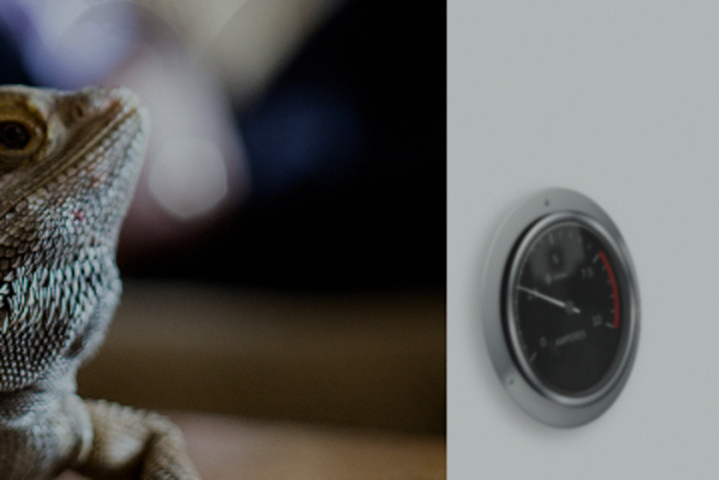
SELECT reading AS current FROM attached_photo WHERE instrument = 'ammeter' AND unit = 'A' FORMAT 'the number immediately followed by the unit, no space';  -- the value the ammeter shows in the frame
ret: 2.5A
